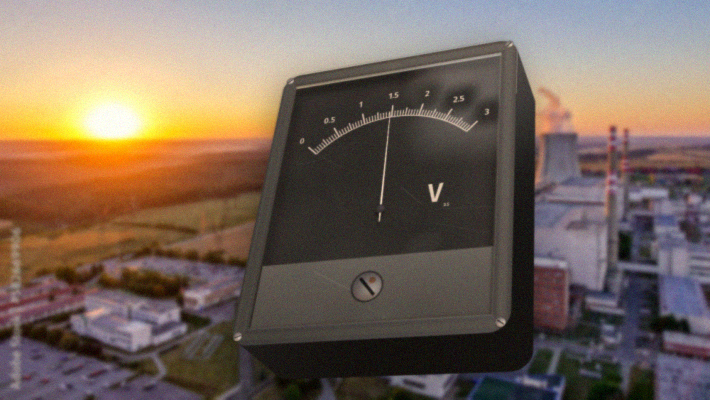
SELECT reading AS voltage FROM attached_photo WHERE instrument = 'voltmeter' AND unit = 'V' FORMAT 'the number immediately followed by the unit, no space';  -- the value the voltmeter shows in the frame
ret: 1.5V
